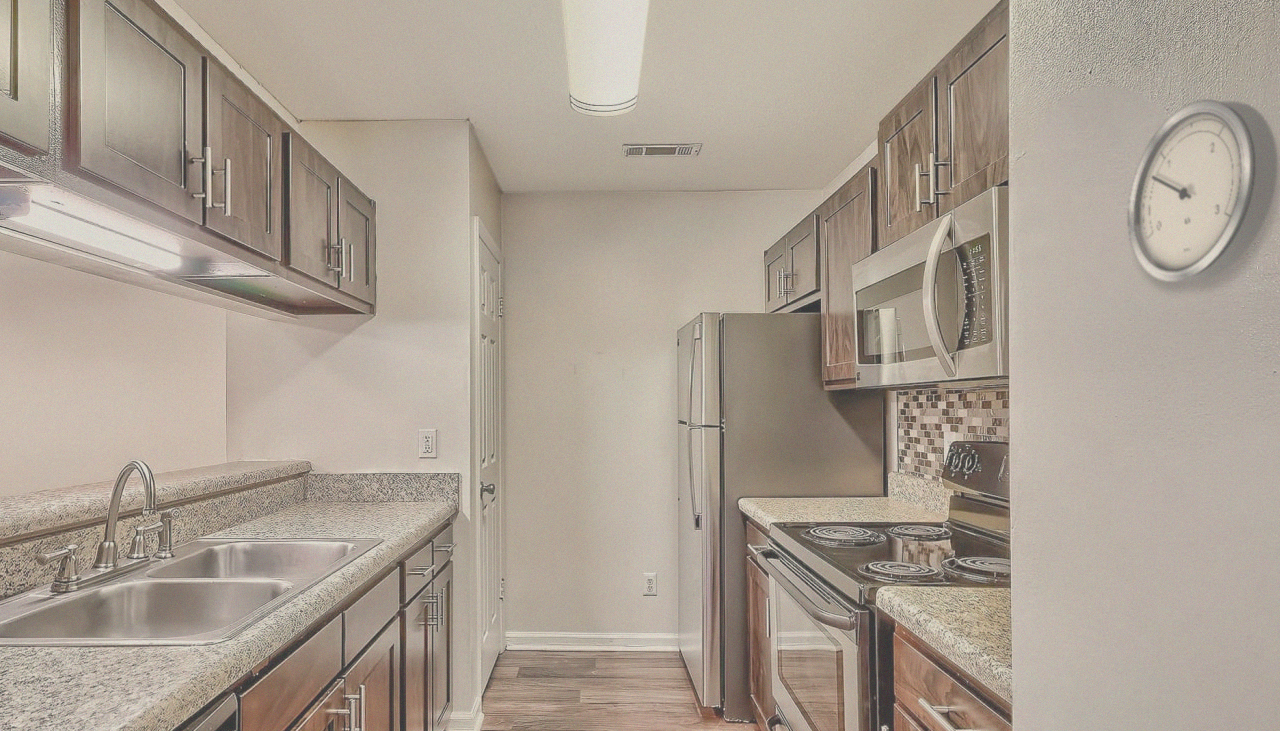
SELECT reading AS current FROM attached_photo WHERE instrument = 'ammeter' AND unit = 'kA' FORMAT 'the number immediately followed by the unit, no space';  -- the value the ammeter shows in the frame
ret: 0.75kA
